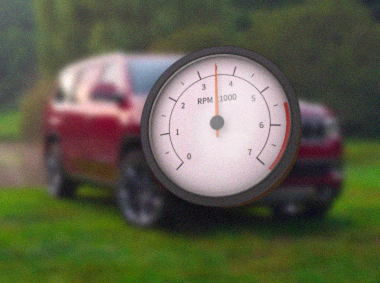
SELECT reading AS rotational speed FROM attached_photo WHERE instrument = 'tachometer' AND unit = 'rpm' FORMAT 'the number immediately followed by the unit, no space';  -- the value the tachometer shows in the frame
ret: 3500rpm
